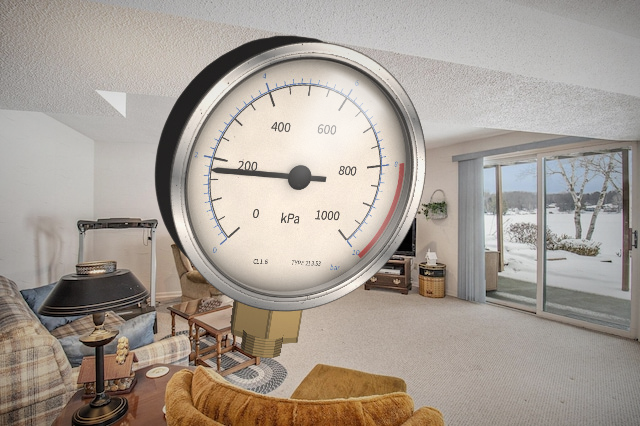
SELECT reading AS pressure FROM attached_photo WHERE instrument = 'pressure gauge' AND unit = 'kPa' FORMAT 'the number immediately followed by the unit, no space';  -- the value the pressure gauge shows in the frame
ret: 175kPa
